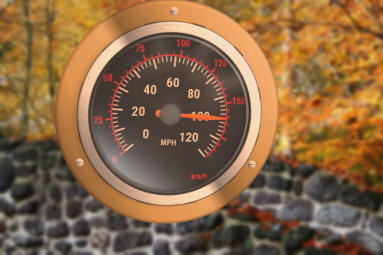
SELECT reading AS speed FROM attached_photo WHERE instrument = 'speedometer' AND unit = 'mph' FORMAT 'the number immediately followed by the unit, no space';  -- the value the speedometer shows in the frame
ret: 100mph
